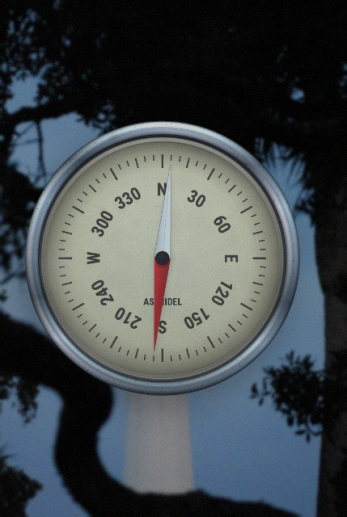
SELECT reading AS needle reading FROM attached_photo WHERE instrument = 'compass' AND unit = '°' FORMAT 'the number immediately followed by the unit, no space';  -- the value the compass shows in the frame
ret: 185°
